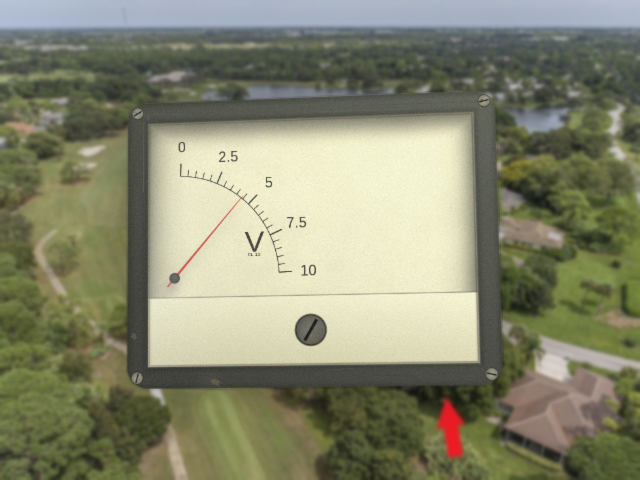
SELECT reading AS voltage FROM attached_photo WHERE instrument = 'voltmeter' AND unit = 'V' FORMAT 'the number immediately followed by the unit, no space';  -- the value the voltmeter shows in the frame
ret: 4.5V
